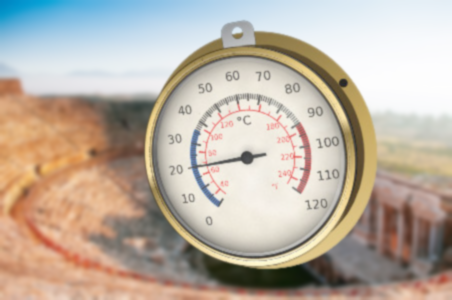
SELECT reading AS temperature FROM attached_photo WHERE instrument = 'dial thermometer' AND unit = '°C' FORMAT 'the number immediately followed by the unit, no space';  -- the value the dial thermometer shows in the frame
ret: 20°C
